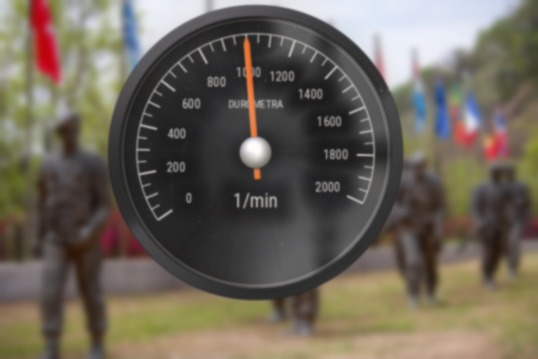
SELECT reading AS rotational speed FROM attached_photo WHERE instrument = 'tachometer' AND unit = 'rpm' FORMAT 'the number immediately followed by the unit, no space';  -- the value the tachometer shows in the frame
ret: 1000rpm
